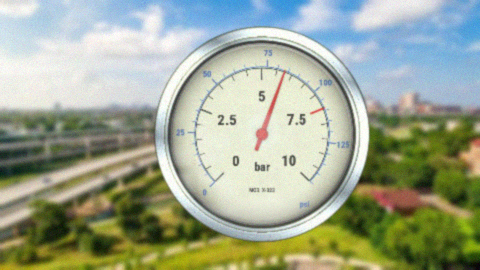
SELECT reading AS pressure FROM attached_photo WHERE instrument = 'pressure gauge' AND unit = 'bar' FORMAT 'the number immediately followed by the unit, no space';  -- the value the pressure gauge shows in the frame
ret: 5.75bar
